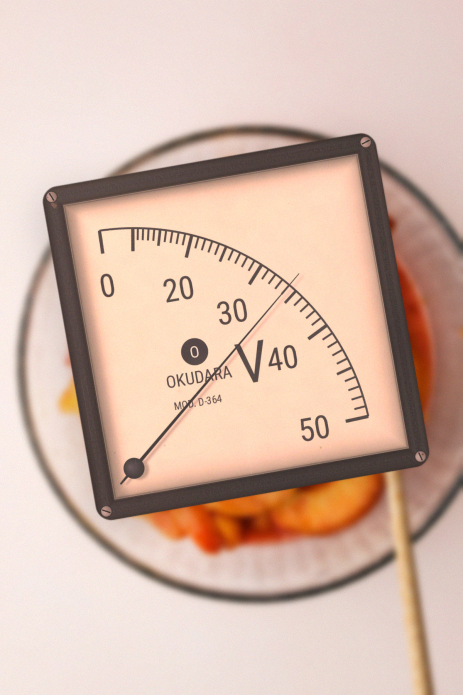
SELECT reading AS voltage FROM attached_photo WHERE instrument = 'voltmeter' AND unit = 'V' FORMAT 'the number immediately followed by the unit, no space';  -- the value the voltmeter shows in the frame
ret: 34V
